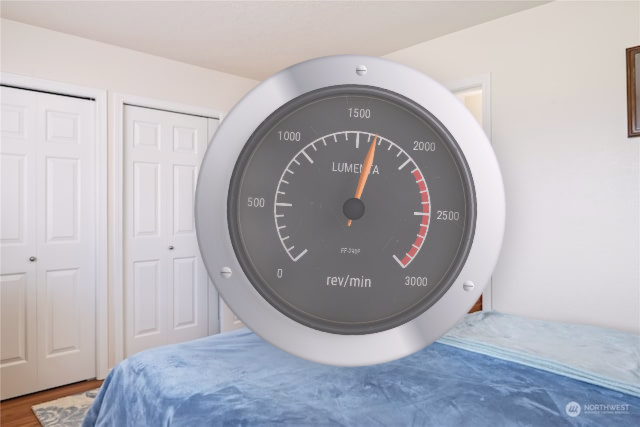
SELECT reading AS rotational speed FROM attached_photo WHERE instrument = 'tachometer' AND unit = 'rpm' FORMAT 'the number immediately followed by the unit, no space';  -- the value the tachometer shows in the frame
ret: 1650rpm
